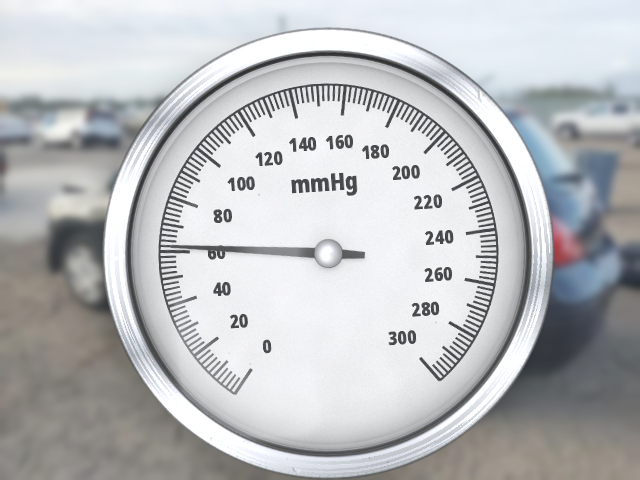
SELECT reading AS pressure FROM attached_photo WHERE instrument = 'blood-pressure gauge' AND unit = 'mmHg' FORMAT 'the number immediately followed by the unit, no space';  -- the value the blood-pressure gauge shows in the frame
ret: 62mmHg
